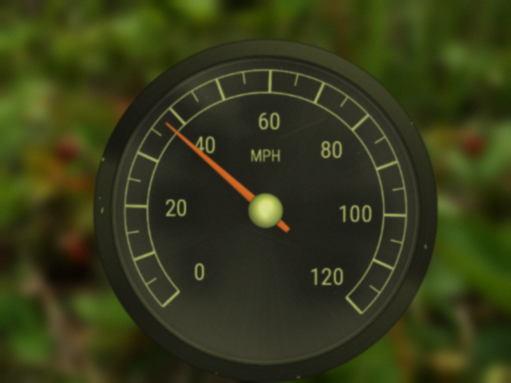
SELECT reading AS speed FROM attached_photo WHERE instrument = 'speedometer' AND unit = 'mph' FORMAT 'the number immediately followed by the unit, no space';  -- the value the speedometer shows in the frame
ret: 37.5mph
